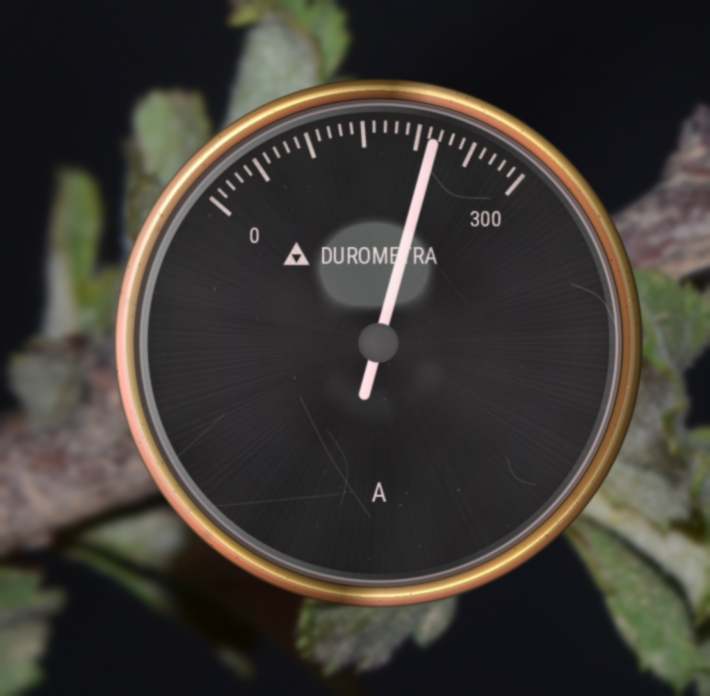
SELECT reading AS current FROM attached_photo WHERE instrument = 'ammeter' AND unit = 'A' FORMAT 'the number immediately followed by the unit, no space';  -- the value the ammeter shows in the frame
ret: 215A
